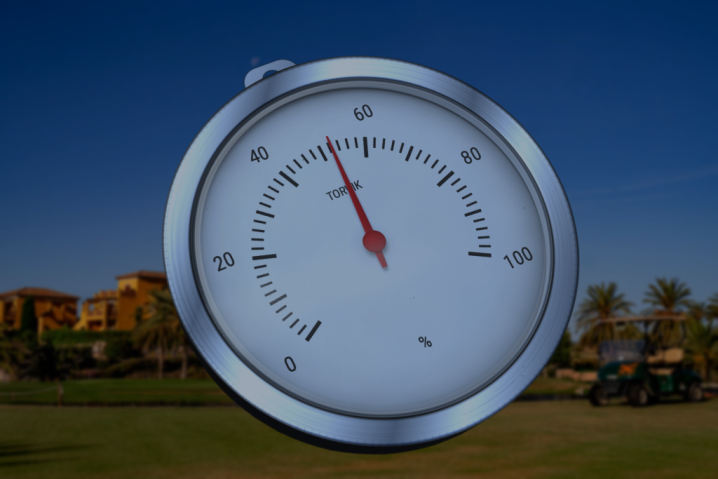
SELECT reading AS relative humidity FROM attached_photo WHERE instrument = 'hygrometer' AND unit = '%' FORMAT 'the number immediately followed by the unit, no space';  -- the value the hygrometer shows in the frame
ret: 52%
